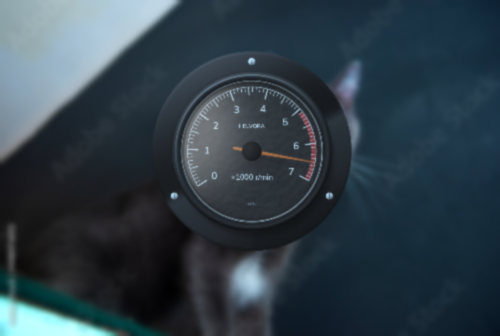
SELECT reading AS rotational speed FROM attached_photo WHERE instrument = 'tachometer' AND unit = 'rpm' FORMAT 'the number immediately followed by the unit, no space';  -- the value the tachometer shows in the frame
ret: 6500rpm
